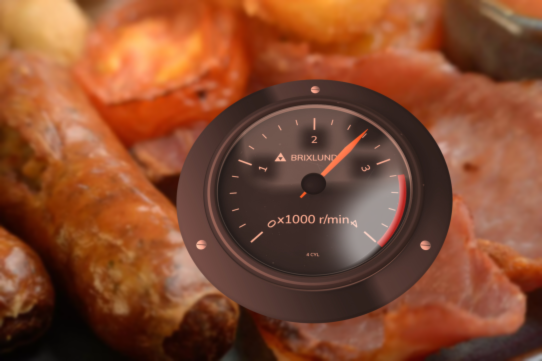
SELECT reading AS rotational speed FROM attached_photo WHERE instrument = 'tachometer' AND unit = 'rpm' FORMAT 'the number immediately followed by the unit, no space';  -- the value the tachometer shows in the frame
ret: 2600rpm
